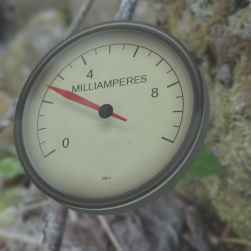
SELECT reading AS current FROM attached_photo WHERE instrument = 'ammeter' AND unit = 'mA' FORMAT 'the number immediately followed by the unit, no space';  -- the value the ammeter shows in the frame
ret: 2.5mA
